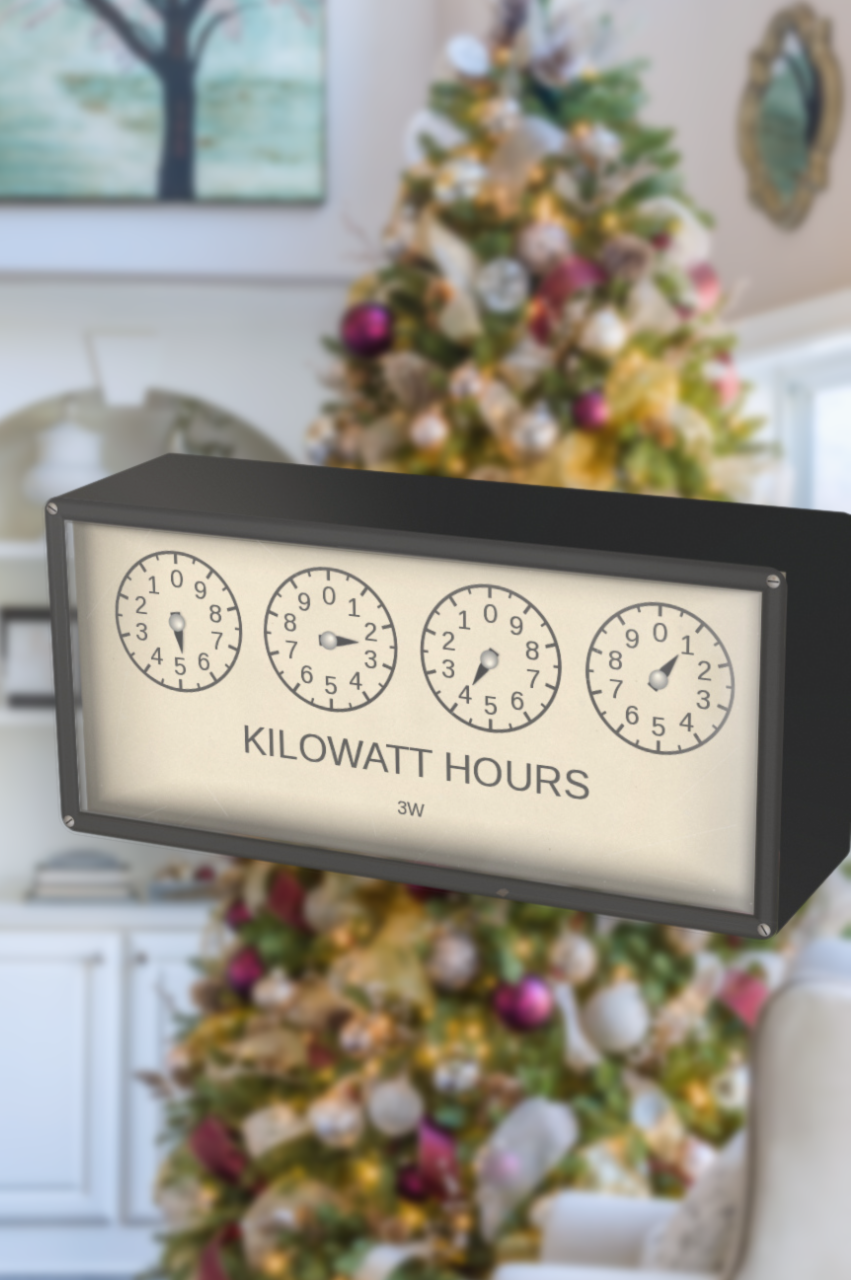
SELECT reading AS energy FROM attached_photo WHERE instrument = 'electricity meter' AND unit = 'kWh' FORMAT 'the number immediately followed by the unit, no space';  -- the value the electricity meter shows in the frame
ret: 5241kWh
